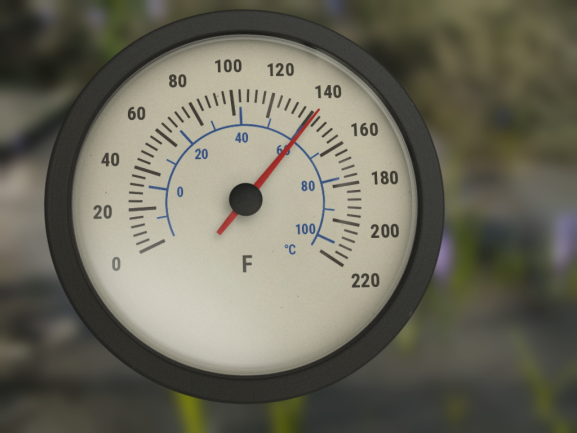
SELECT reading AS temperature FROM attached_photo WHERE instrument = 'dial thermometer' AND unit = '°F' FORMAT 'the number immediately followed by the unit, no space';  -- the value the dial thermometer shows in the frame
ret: 142°F
